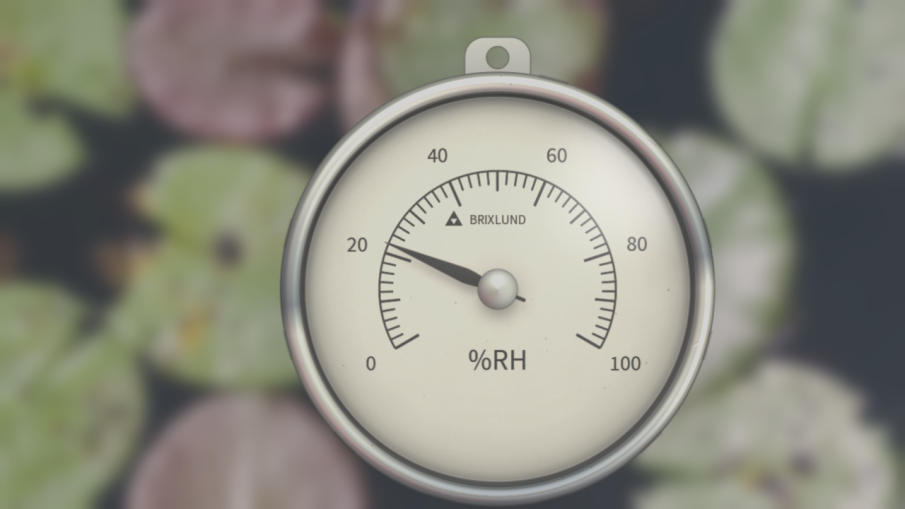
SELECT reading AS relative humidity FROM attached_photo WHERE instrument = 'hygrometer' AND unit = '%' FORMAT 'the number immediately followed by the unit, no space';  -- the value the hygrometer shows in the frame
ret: 22%
